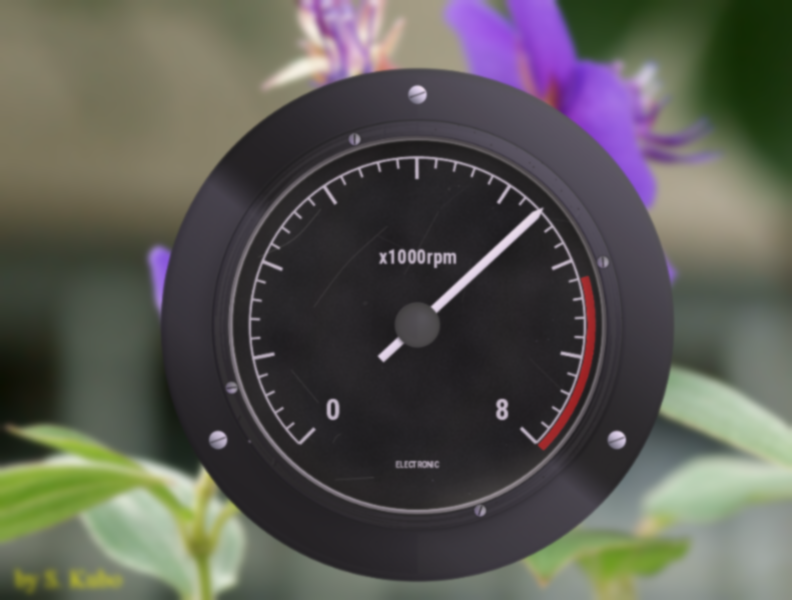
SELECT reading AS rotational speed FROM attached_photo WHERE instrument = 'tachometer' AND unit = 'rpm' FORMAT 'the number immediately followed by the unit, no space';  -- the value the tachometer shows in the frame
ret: 5400rpm
